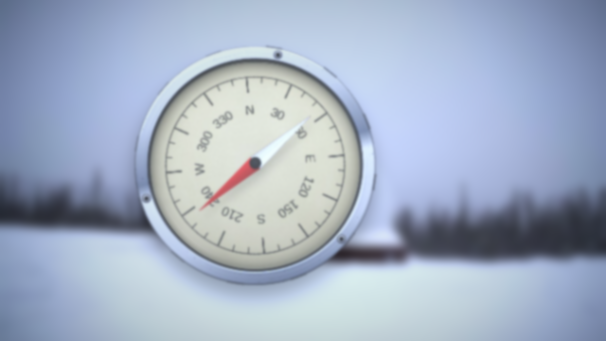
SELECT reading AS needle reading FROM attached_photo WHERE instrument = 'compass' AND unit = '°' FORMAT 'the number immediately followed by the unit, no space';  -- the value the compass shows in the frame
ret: 235°
